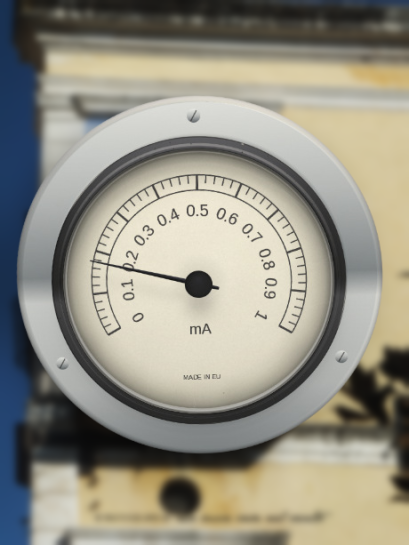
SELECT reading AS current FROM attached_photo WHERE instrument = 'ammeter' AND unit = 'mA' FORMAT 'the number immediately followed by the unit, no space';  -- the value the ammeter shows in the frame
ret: 0.18mA
